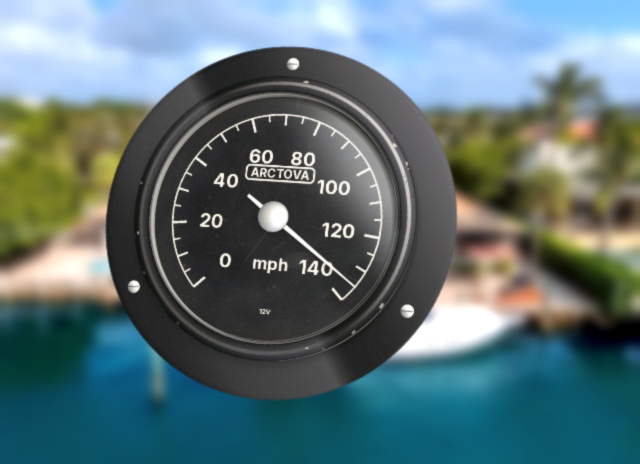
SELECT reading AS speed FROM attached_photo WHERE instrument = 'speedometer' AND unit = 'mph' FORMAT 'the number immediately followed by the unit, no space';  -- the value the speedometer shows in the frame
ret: 135mph
